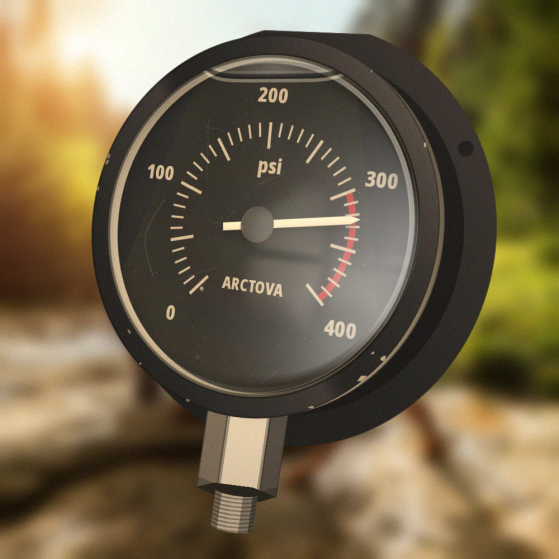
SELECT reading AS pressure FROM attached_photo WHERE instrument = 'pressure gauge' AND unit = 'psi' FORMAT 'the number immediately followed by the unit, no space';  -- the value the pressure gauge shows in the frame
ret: 325psi
